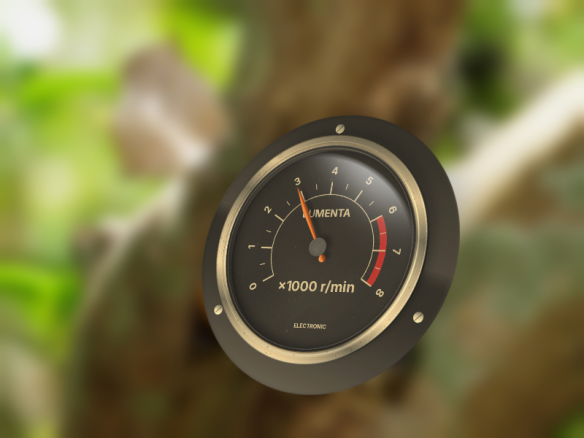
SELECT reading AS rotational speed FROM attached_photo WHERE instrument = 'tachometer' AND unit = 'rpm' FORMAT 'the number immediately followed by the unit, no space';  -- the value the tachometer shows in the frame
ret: 3000rpm
